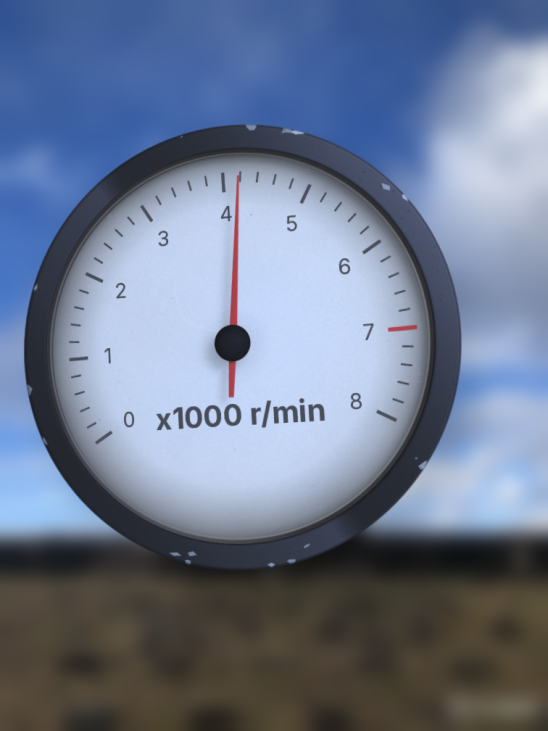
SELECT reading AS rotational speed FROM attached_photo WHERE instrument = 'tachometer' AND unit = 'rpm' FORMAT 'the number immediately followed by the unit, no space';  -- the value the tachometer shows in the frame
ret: 4200rpm
